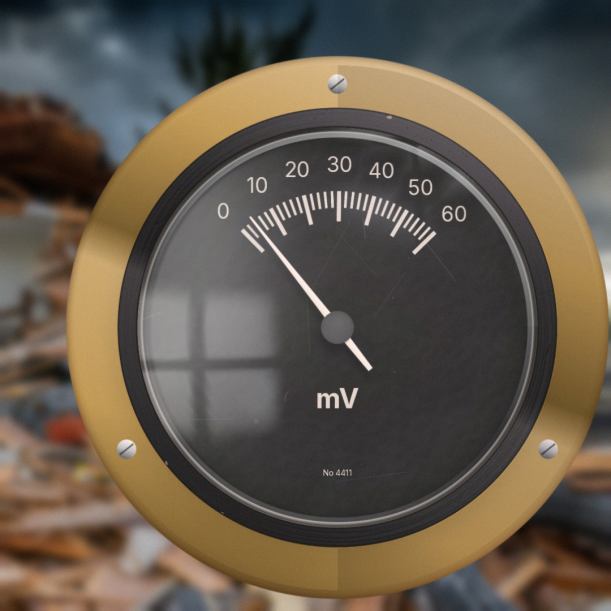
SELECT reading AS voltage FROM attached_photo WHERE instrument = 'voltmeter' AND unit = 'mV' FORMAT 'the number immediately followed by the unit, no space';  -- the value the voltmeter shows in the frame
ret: 4mV
